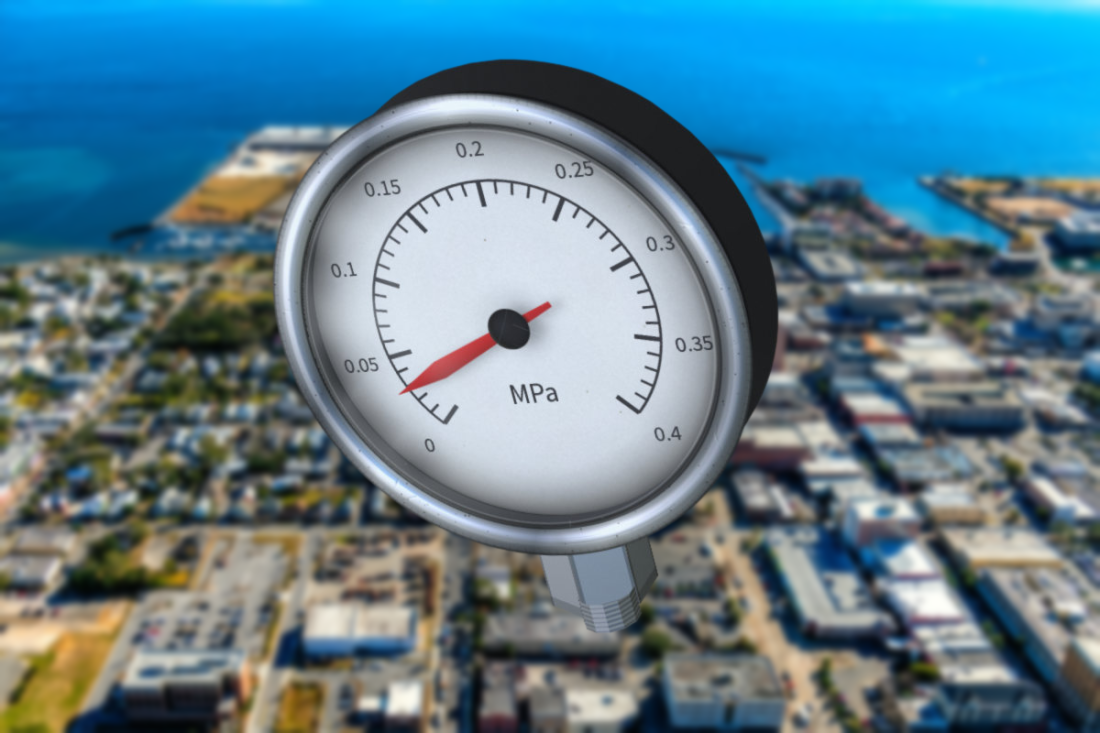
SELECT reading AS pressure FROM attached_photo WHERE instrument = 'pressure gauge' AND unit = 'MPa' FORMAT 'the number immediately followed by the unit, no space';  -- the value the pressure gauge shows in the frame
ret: 0.03MPa
